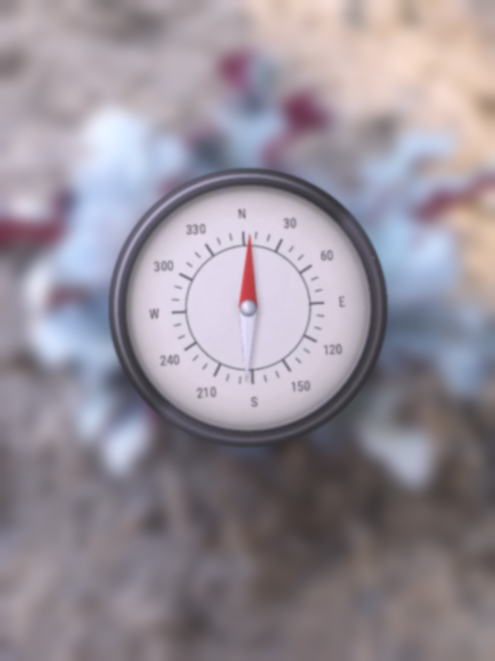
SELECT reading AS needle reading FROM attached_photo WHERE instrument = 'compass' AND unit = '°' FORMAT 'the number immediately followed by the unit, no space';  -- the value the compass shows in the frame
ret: 5°
